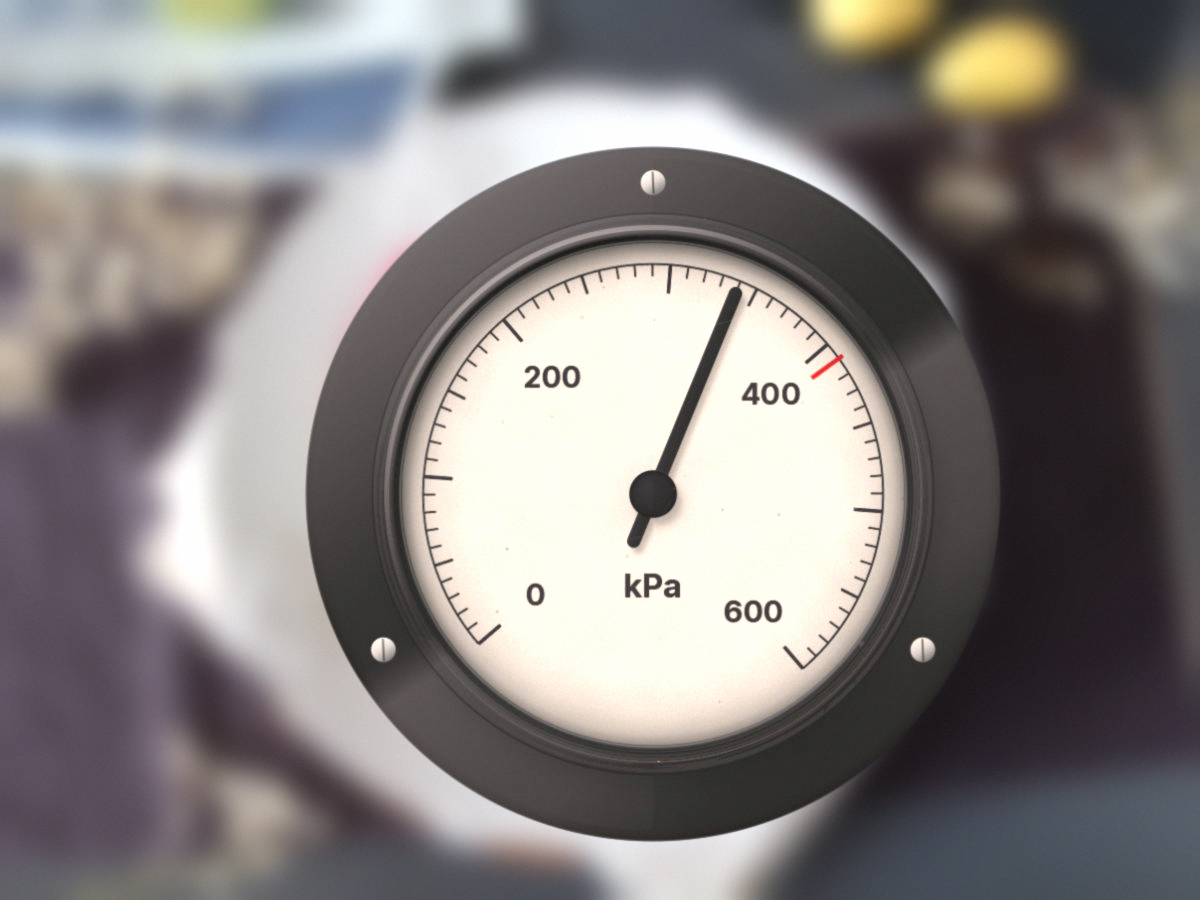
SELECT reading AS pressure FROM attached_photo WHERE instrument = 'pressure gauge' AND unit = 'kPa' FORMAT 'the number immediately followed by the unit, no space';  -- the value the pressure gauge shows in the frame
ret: 340kPa
